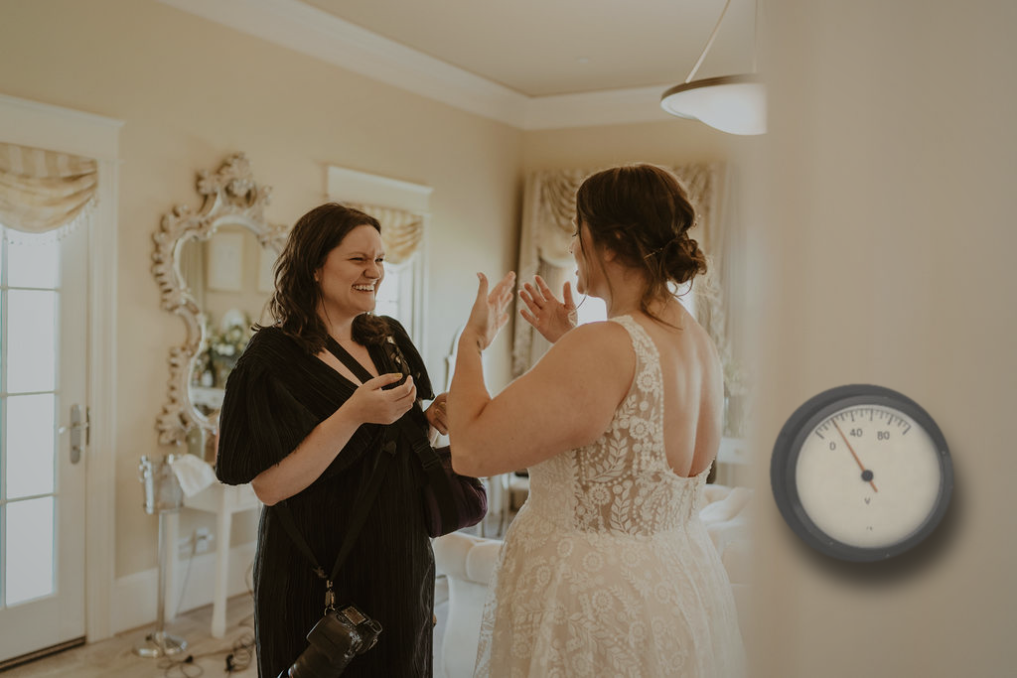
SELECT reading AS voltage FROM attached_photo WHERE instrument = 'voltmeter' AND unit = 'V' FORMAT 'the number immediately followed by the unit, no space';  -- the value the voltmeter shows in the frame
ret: 20V
